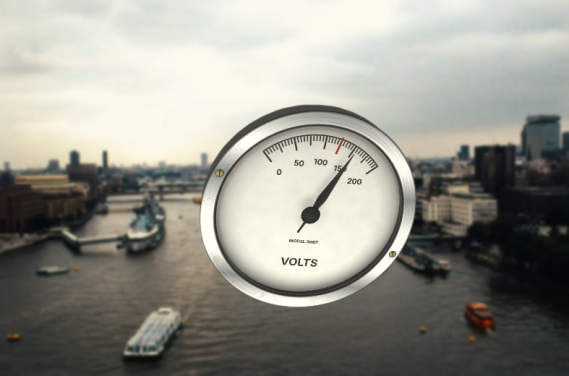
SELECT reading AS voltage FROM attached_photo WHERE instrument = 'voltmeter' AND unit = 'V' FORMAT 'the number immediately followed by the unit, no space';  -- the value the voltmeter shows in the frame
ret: 150V
